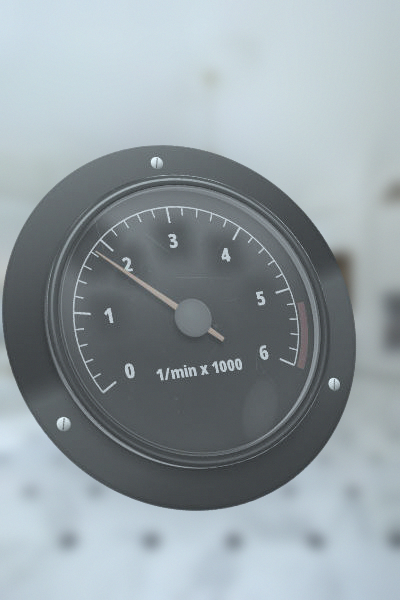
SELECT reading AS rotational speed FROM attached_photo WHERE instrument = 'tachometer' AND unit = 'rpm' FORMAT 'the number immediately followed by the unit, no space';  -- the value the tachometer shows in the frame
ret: 1800rpm
